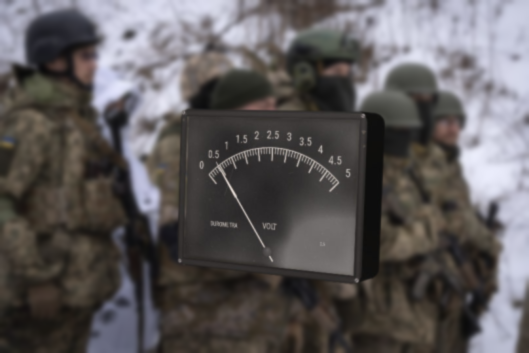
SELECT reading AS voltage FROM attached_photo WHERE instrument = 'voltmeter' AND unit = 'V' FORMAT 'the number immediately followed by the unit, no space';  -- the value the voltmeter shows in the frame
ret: 0.5V
